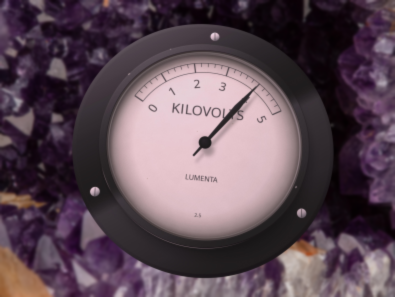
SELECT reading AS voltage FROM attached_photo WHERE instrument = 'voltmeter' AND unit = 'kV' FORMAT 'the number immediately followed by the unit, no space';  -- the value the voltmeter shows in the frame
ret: 4kV
